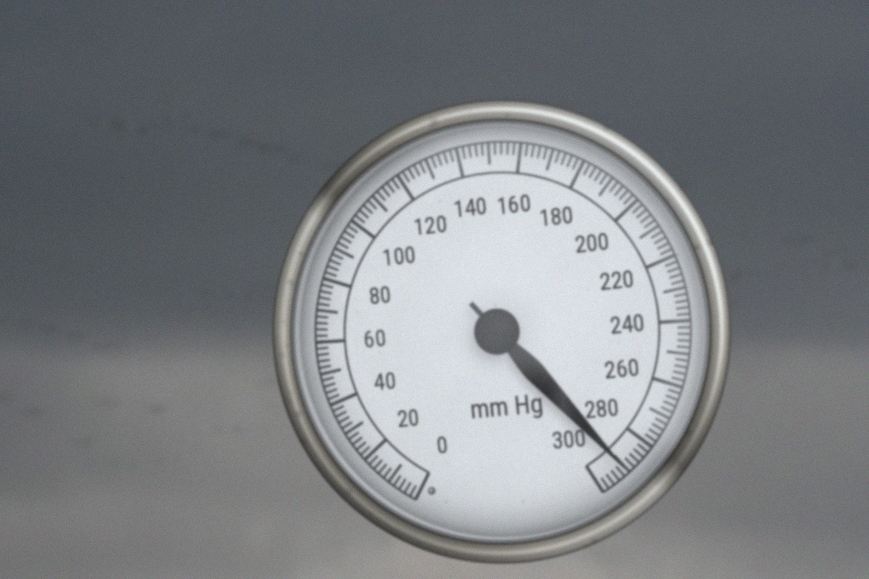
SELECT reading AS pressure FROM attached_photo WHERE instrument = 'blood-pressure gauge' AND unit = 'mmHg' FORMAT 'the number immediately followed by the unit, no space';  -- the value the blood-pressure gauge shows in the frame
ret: 290mmHg
